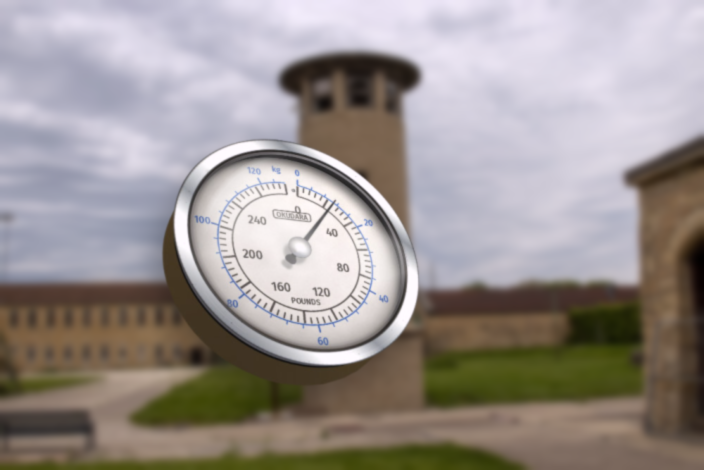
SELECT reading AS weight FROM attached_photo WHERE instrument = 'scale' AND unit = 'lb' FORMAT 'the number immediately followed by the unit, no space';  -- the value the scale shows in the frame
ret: 24lb
